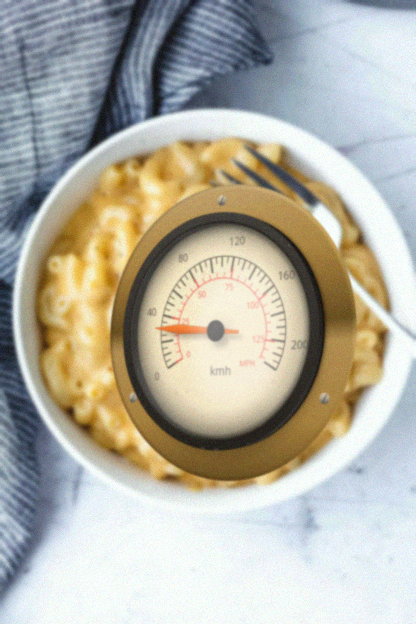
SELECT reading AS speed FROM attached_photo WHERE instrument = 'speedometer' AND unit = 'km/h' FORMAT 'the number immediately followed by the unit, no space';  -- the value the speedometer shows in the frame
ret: 30km/h
